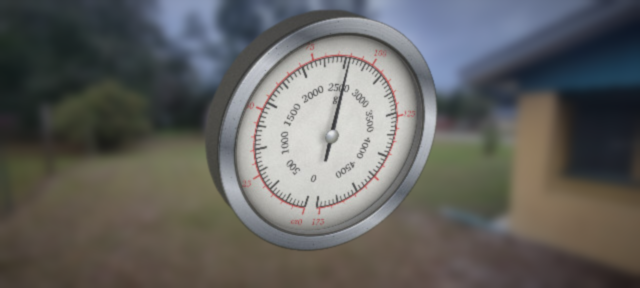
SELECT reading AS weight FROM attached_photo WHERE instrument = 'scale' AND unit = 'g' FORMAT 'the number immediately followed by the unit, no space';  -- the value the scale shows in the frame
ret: 2500g
